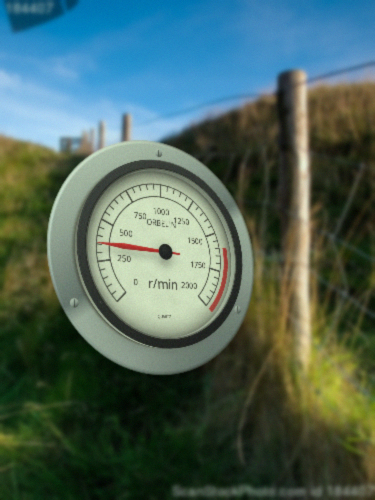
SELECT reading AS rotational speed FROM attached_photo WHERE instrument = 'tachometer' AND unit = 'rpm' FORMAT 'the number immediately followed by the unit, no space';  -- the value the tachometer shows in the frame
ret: 350rpm
